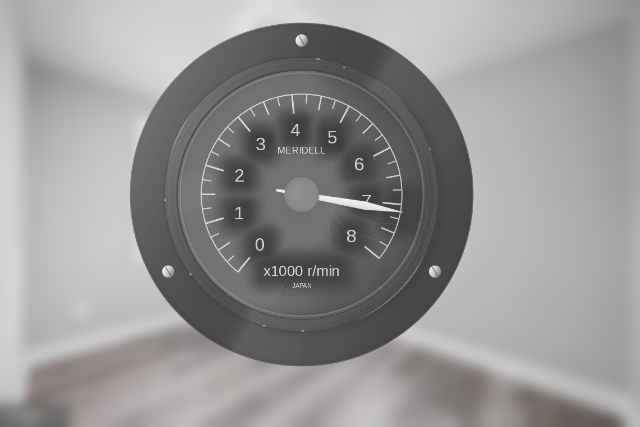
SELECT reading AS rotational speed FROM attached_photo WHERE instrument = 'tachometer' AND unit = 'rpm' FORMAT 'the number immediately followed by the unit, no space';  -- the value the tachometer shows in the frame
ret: 7125rpm
